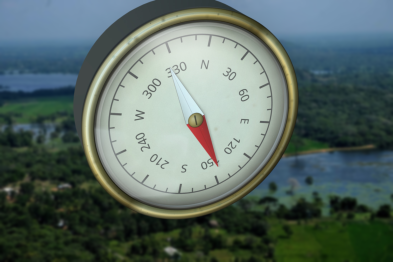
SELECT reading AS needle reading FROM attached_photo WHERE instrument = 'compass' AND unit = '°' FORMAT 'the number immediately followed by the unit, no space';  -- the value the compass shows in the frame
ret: 145°
